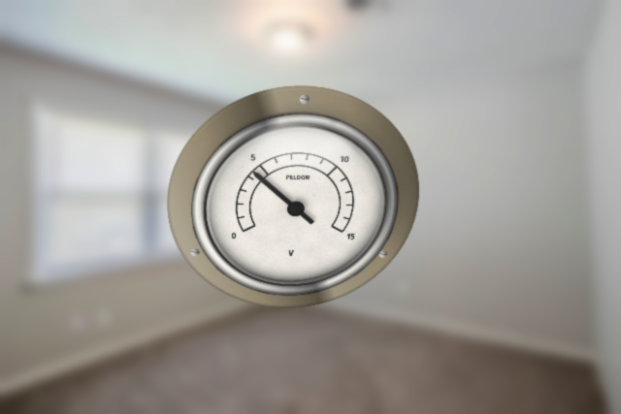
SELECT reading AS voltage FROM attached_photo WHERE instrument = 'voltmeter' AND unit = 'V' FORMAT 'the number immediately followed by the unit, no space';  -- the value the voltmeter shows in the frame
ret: 4.5V
